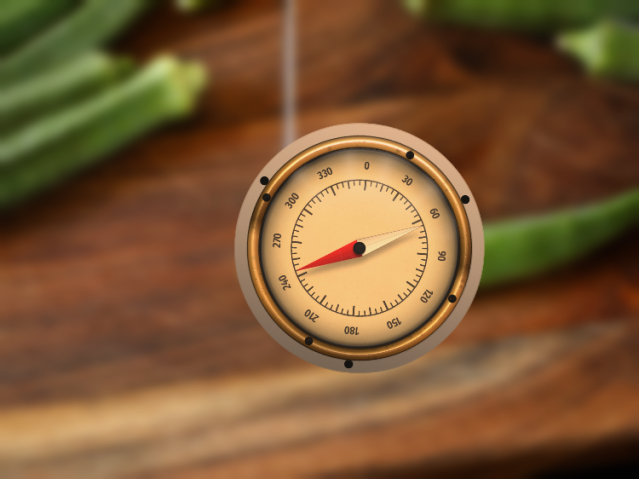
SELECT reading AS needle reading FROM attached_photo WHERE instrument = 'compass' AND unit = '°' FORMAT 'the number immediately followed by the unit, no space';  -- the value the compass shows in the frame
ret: 245°
